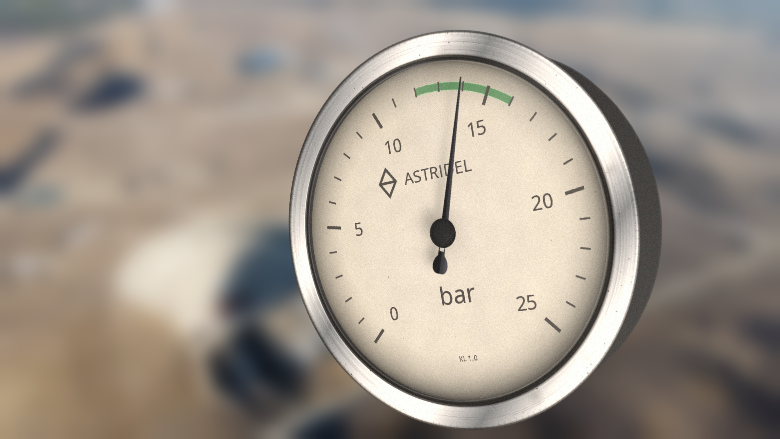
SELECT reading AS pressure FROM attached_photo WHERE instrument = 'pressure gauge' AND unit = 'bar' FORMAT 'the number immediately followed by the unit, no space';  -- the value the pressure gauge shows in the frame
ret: 14bar
